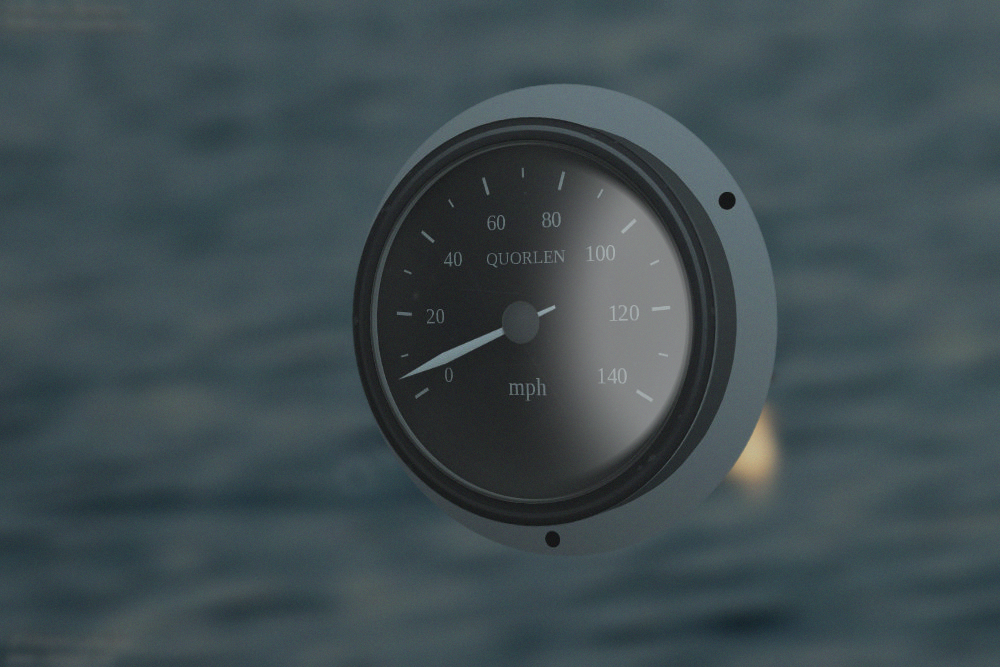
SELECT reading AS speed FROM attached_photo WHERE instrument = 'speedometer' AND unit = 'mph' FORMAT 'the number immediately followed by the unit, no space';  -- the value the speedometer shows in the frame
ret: 5mph
